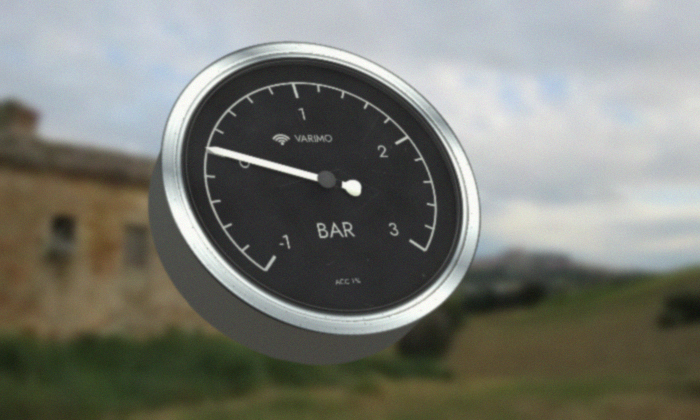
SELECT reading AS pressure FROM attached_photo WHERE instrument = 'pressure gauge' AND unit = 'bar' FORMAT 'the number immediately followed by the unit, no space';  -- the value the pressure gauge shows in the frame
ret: 0bar
